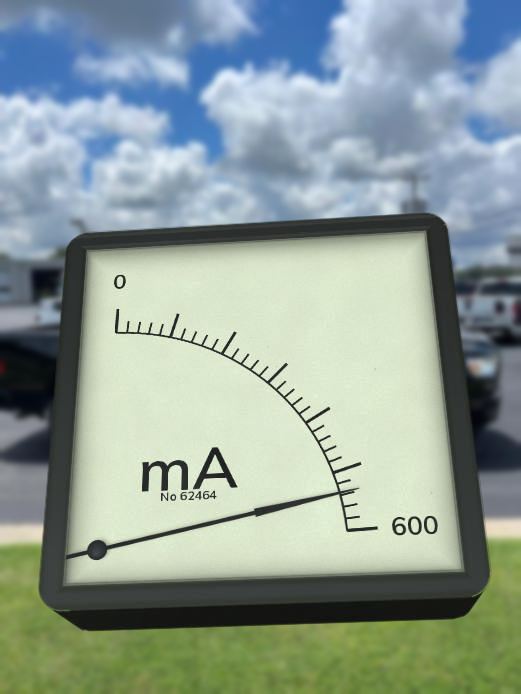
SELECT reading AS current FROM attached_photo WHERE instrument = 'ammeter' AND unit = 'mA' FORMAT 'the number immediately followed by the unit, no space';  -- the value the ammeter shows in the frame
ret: 540mA
